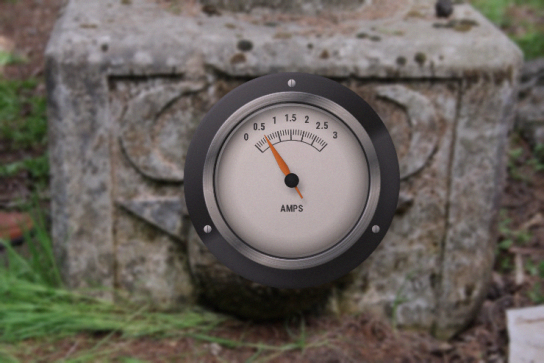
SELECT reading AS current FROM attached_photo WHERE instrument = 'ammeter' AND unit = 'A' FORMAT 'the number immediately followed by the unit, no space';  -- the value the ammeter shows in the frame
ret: 0.5A
